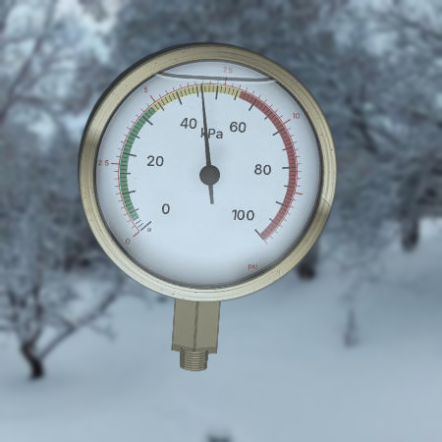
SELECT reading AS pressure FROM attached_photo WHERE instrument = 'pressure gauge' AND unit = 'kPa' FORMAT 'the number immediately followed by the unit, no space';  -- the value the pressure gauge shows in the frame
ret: 46kPa
